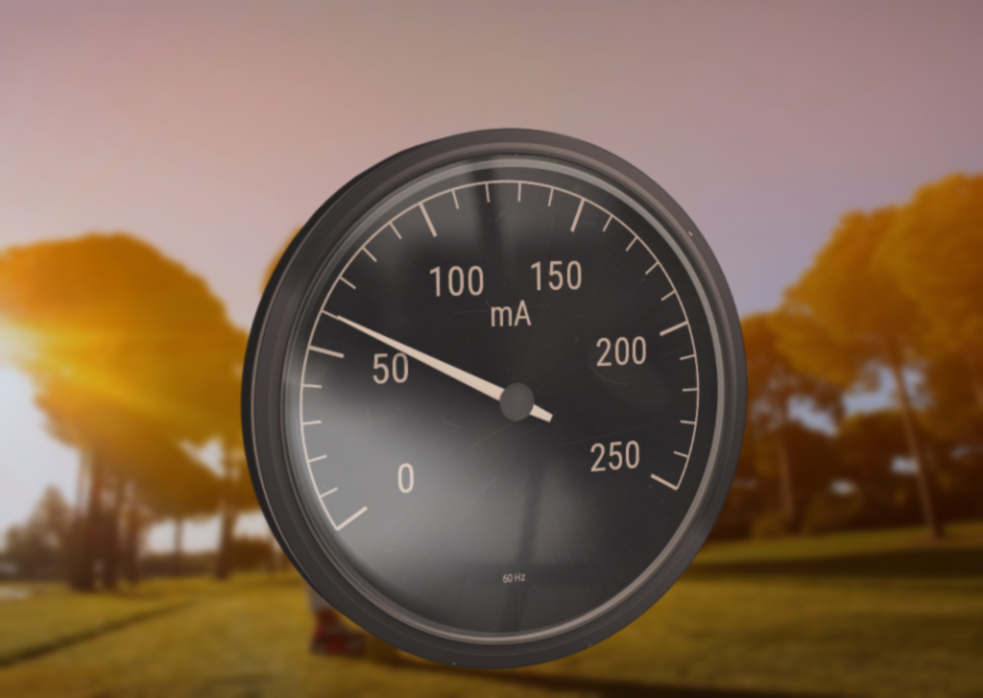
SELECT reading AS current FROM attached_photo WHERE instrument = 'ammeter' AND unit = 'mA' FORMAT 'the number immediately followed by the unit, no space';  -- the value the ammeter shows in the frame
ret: 60mA
